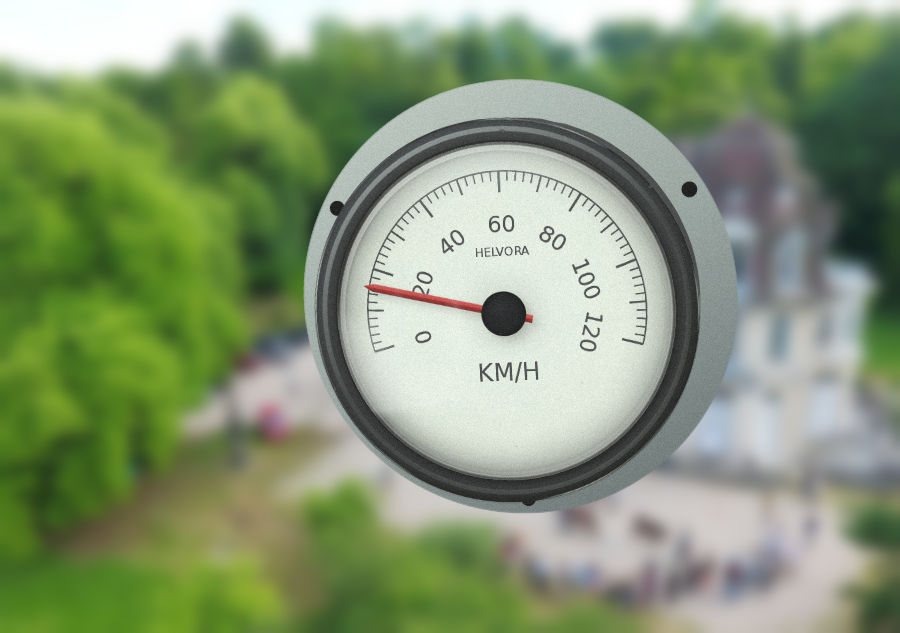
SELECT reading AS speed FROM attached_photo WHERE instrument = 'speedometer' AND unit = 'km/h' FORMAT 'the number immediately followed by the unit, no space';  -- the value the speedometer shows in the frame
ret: 16km/h
